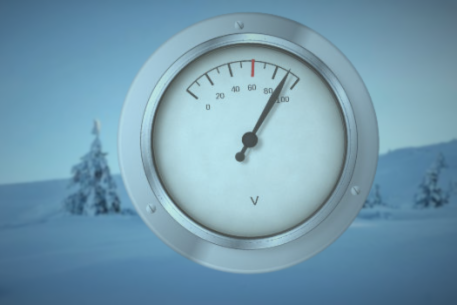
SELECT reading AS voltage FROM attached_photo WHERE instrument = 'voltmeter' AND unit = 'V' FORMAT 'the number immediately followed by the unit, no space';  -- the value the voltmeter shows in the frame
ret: 90V
